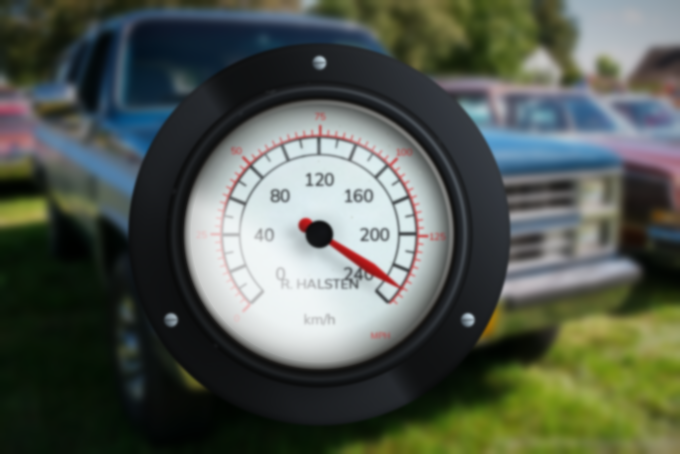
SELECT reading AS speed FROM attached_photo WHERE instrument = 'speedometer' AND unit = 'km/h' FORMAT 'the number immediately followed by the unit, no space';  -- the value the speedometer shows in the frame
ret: 230km/h
